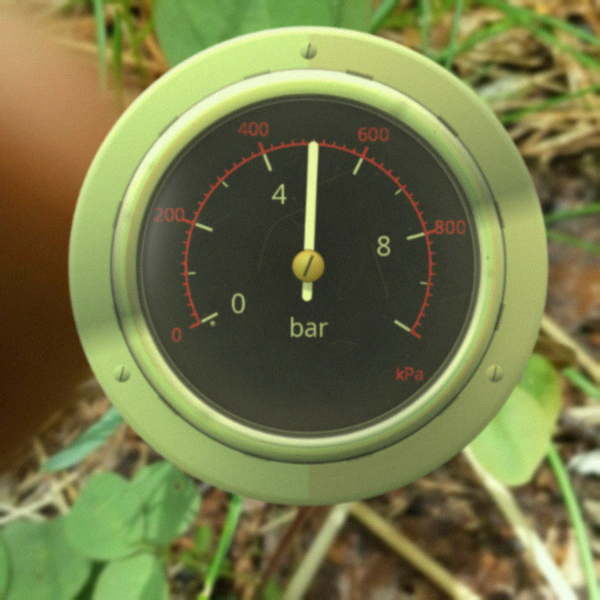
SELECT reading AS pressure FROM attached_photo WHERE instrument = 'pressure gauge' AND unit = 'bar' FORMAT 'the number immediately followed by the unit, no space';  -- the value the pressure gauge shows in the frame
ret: 5bar
